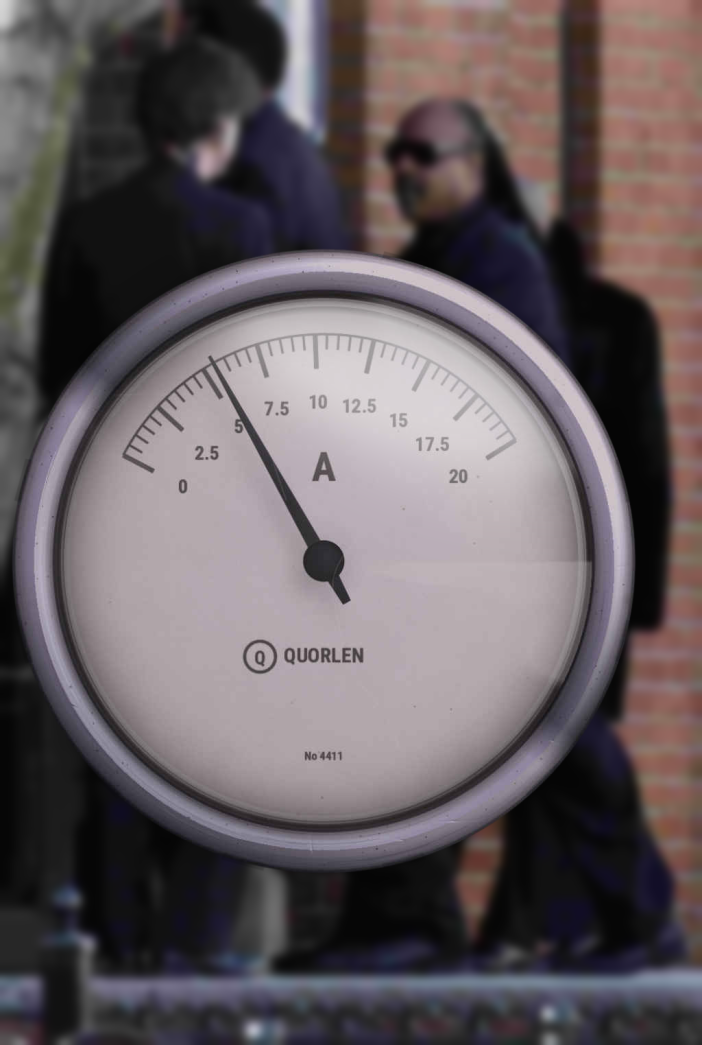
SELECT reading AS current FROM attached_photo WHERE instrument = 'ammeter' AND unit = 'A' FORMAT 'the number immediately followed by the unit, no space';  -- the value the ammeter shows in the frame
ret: 5.5A
